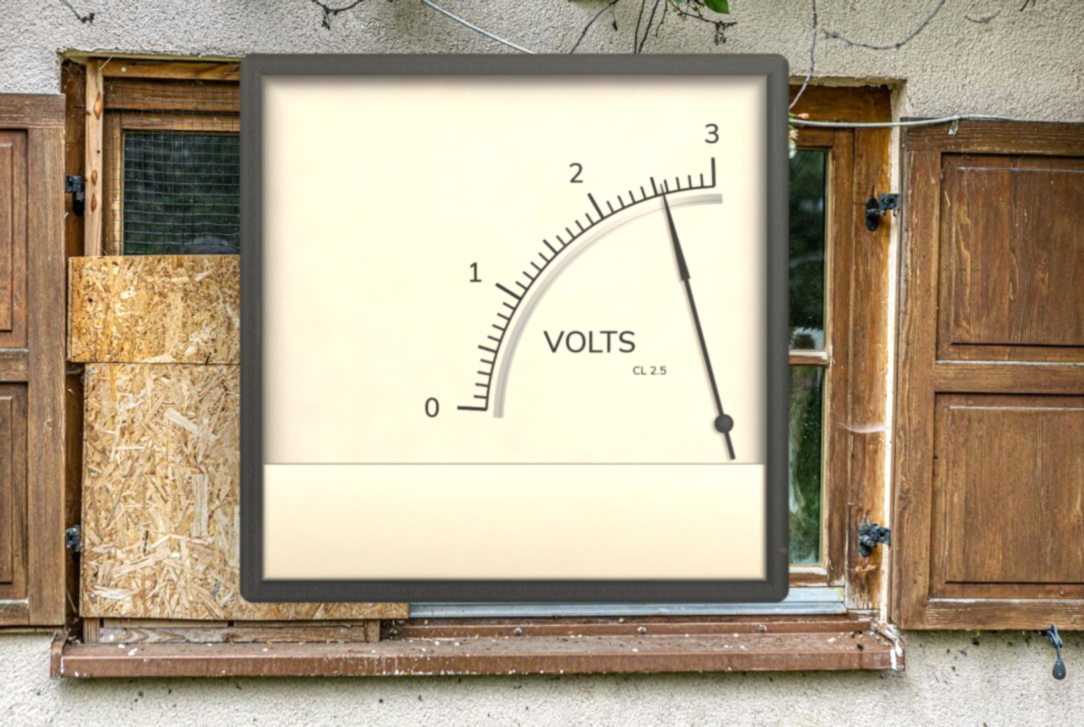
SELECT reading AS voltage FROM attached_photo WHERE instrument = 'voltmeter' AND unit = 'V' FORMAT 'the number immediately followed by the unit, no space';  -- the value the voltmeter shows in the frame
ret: 2.55V
